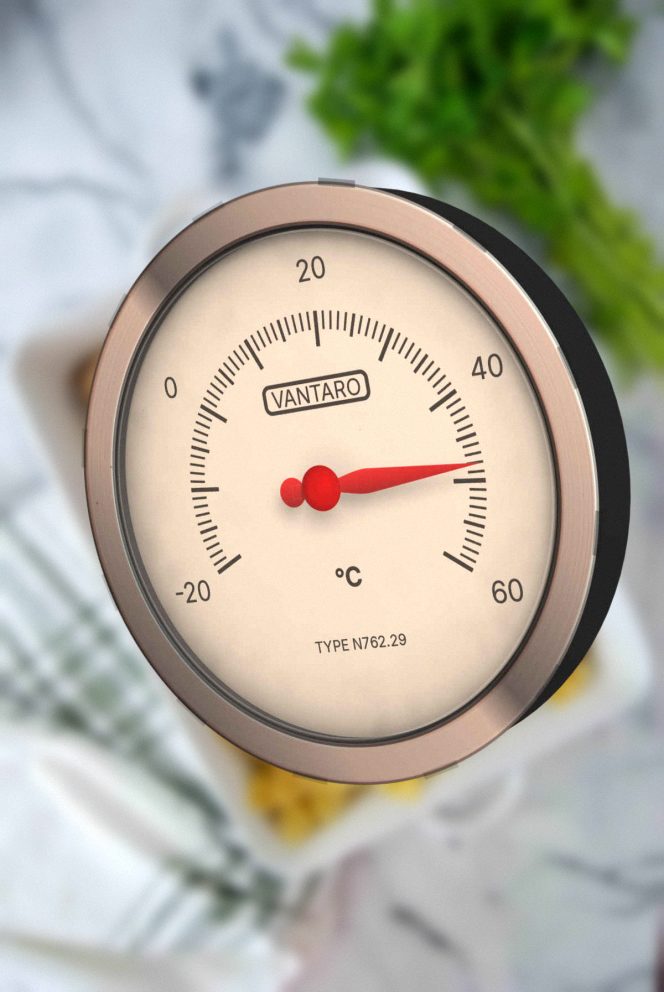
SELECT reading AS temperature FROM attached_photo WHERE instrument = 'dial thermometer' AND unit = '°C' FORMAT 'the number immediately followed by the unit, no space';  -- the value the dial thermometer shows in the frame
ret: 48°C
